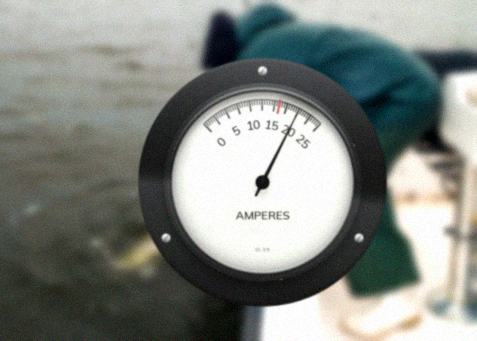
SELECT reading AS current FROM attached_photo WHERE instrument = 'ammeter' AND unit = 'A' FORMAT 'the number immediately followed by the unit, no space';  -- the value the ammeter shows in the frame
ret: 20A
